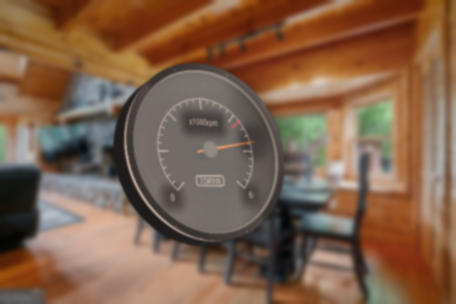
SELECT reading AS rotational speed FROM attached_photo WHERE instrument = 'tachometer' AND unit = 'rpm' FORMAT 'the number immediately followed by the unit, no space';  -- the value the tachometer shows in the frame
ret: 4800rpm
